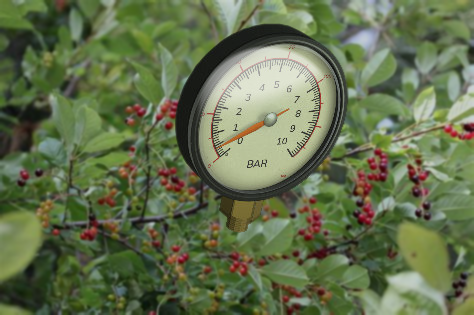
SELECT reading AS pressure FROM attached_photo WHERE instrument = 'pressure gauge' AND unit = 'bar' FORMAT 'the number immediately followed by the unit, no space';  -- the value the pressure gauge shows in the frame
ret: 0.5bar
